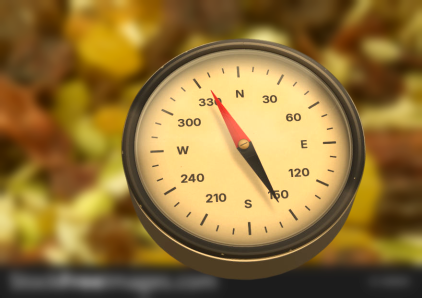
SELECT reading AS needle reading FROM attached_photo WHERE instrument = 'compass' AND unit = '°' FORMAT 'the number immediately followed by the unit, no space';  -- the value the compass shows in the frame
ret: 335°
